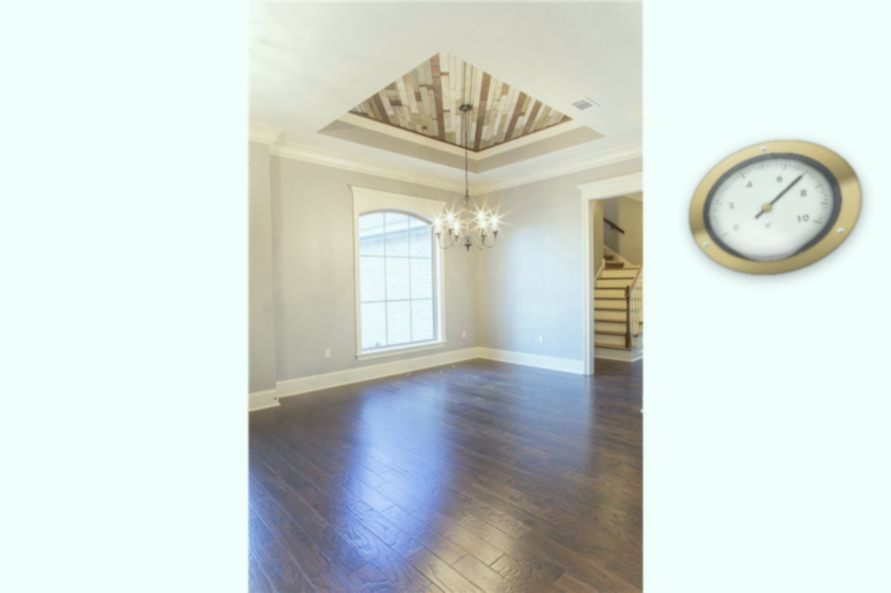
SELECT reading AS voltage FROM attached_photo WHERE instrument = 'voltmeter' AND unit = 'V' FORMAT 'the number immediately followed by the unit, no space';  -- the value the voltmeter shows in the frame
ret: 7V
